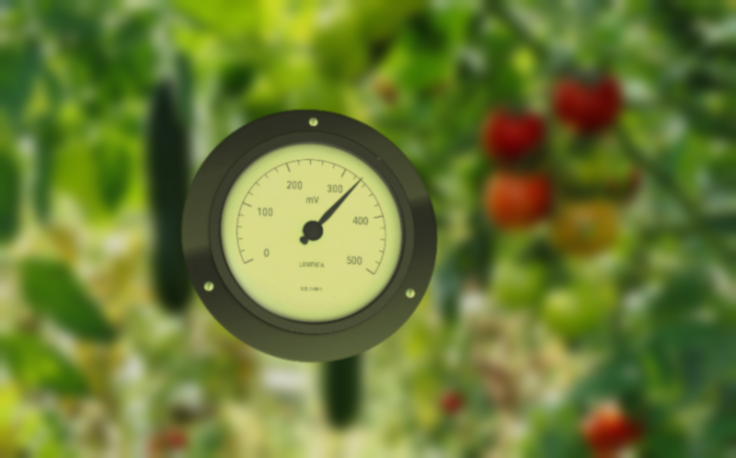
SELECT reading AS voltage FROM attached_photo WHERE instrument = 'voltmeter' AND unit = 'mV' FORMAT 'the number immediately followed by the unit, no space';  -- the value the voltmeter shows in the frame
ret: 330mV
